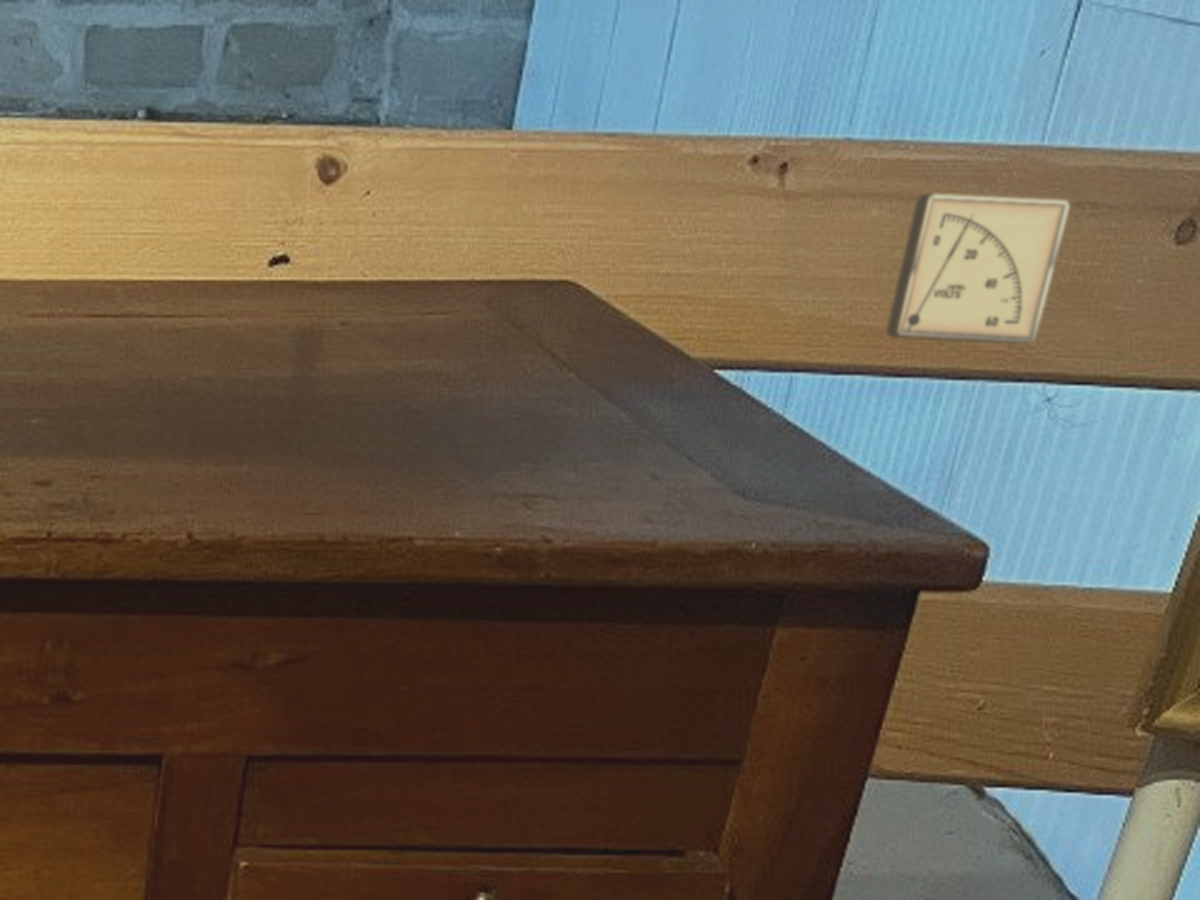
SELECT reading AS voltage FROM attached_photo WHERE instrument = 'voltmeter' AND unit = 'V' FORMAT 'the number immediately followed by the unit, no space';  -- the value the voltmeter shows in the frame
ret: 10V
